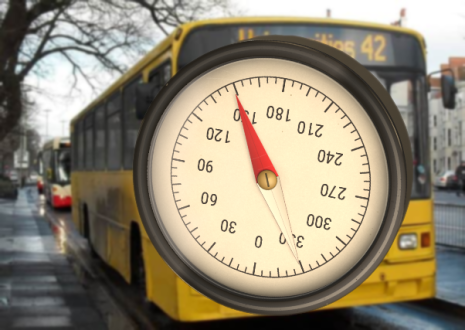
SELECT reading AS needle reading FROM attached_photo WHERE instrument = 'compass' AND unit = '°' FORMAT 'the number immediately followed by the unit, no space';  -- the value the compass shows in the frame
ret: 150°
